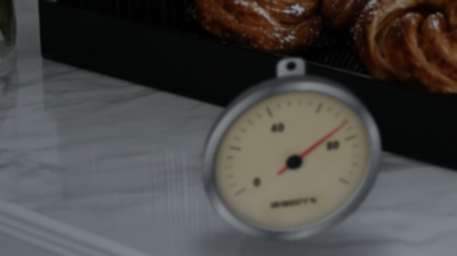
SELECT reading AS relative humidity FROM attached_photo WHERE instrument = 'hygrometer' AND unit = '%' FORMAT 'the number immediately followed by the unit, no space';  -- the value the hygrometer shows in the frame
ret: 72%
